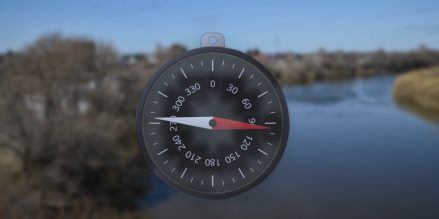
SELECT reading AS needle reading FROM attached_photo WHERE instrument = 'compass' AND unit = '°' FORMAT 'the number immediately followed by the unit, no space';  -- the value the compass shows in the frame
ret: 95°
